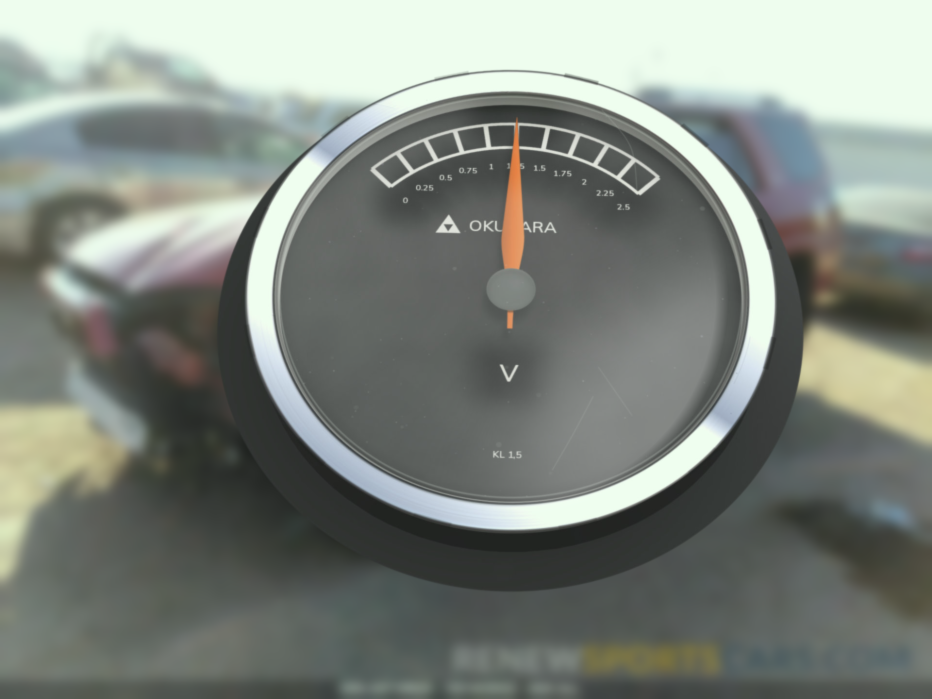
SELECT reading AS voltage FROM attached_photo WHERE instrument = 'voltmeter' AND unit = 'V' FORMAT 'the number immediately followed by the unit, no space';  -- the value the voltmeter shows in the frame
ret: 1.25V
